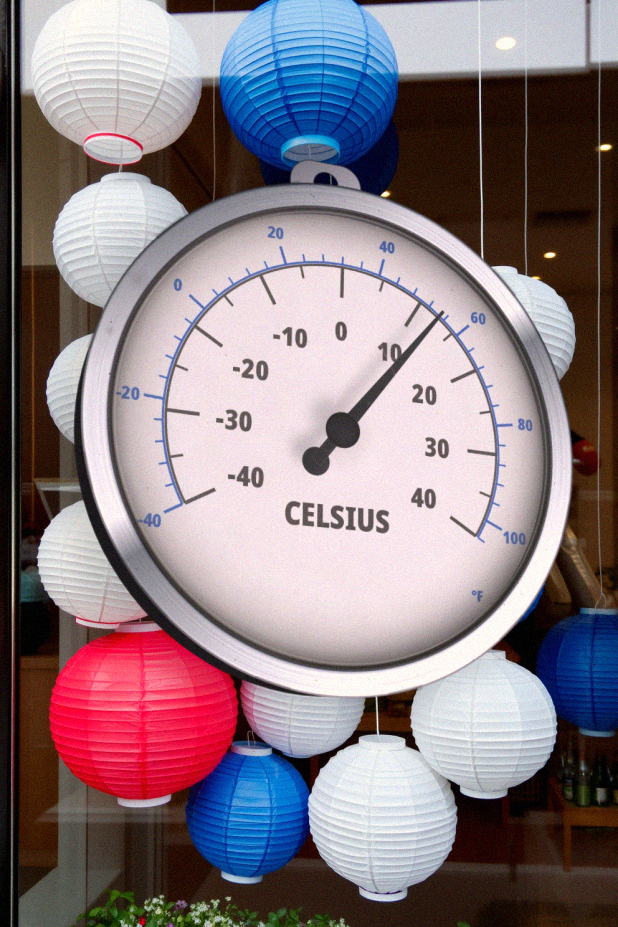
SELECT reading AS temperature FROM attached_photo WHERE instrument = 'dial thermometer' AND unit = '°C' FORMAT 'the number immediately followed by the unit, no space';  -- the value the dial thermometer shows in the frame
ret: 12.5°C
